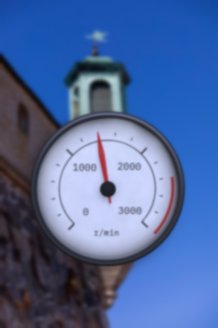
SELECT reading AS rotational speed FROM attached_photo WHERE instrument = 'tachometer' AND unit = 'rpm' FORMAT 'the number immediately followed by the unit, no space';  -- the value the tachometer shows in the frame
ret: 1400rpm
